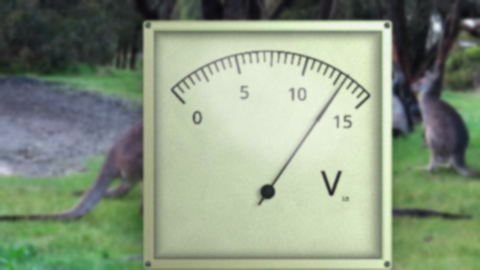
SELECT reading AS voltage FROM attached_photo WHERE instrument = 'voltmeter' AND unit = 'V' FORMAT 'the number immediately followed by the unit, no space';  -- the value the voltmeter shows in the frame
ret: 13V
